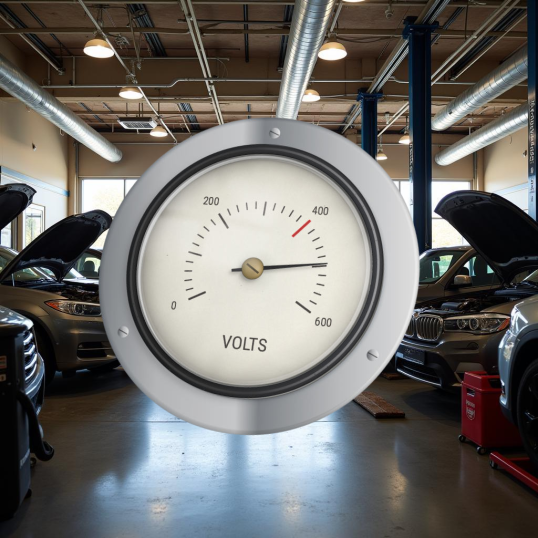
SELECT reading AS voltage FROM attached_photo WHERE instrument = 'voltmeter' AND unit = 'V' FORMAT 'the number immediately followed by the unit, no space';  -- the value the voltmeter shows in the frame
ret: 500V
